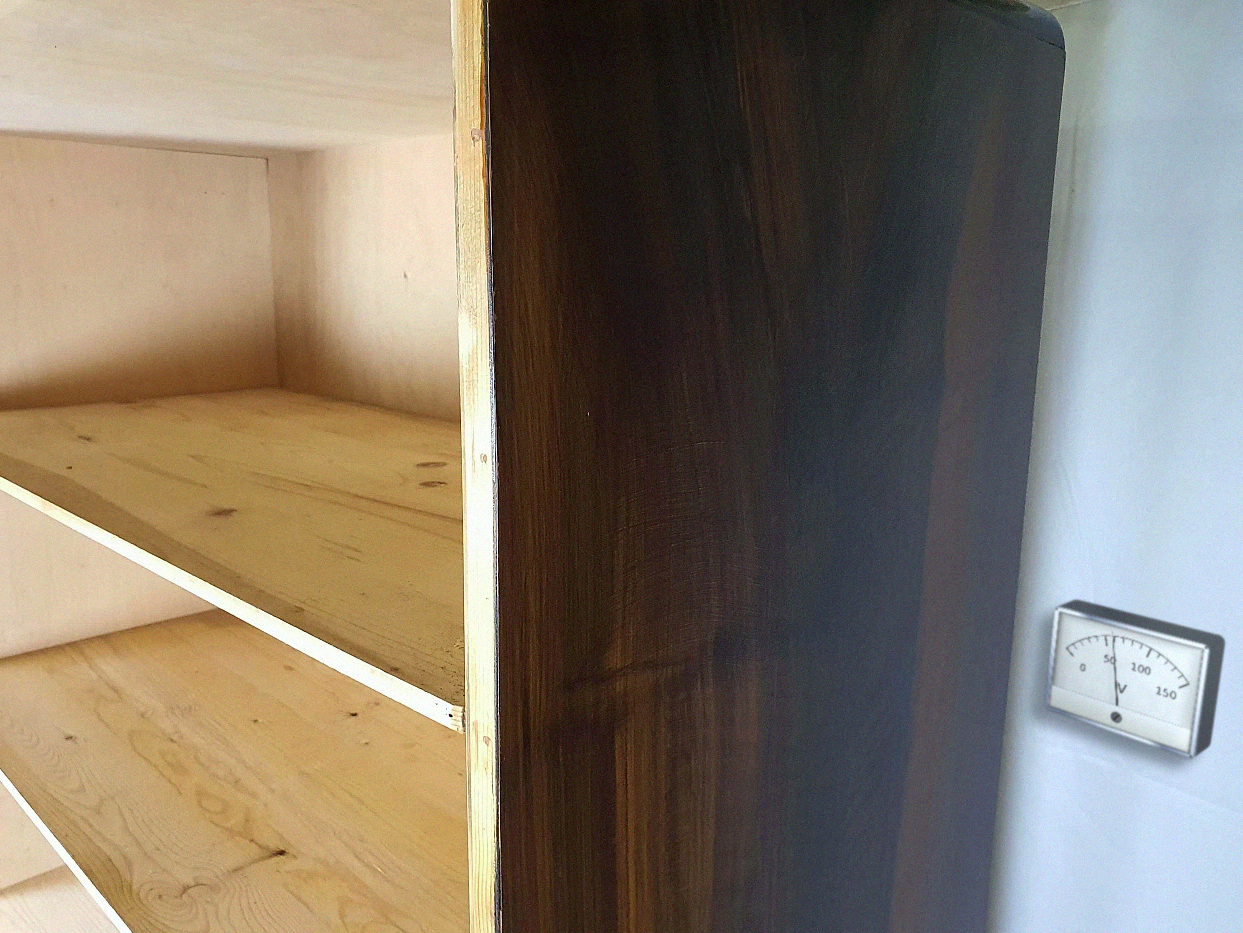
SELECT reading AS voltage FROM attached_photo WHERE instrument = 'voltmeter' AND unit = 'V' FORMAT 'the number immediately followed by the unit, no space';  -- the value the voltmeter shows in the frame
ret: 60V
